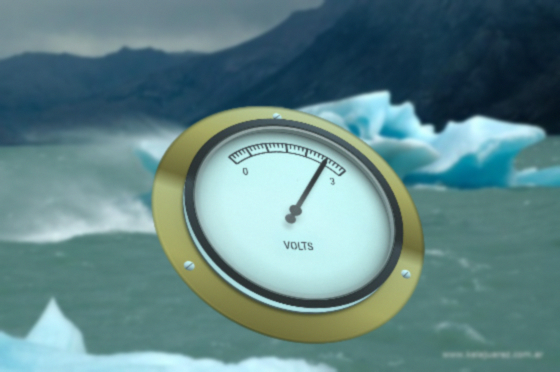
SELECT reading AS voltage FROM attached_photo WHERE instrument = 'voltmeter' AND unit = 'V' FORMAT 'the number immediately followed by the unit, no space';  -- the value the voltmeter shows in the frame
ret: 2.5V
